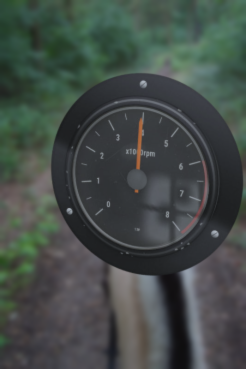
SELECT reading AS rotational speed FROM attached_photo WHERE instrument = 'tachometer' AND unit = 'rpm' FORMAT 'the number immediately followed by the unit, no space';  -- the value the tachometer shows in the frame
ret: 4000rpm
